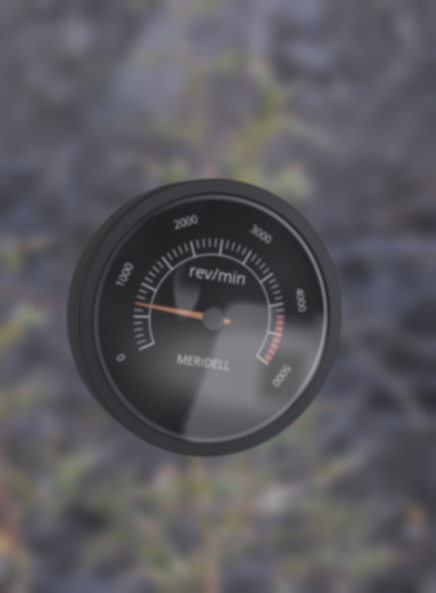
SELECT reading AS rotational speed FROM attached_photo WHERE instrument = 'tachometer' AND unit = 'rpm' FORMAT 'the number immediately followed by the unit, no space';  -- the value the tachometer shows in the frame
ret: 700rpm
